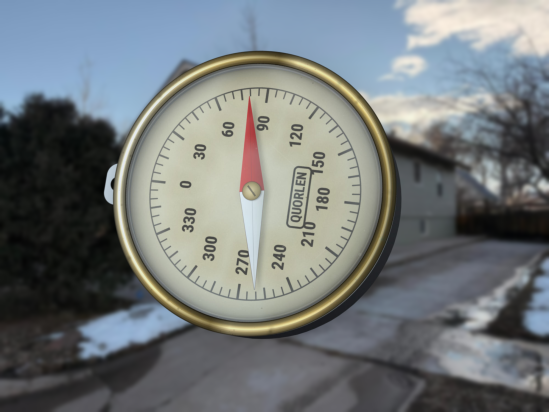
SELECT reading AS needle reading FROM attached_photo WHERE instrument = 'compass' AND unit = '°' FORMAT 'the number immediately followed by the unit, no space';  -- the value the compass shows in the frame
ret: 80°
